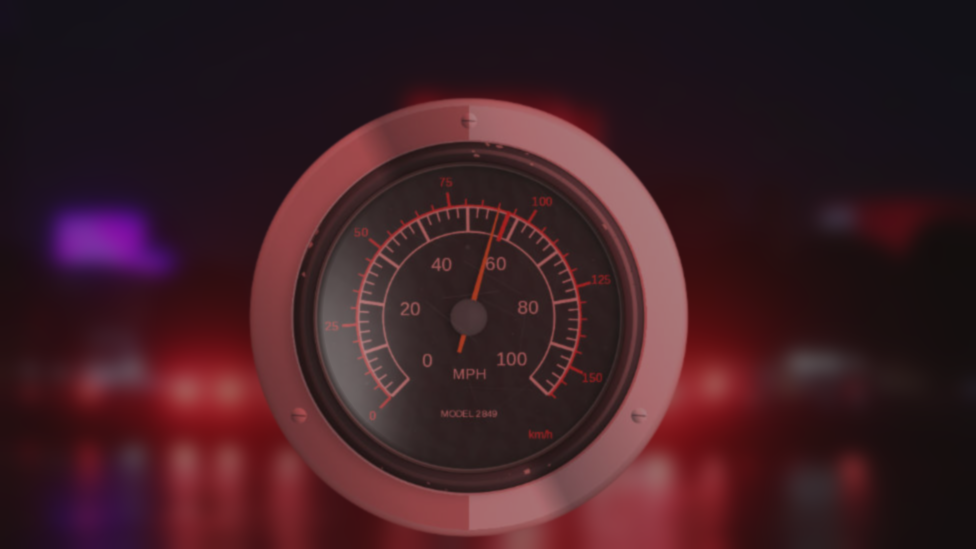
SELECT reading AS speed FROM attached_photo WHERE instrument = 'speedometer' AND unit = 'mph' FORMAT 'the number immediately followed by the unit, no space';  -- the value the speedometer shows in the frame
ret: 56mph
